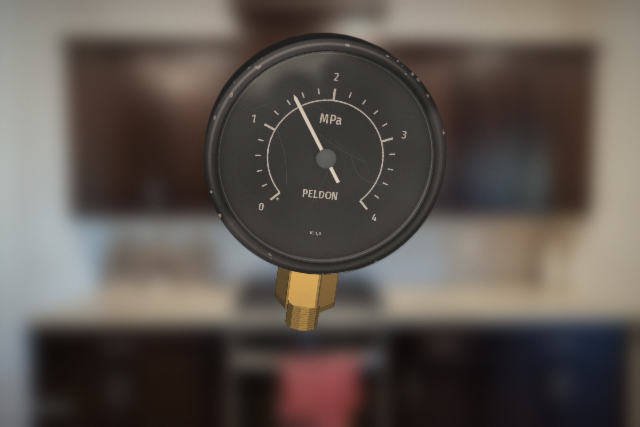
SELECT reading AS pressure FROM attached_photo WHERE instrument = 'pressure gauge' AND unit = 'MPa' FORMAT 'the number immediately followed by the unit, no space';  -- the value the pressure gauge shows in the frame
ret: 1.5MPa
